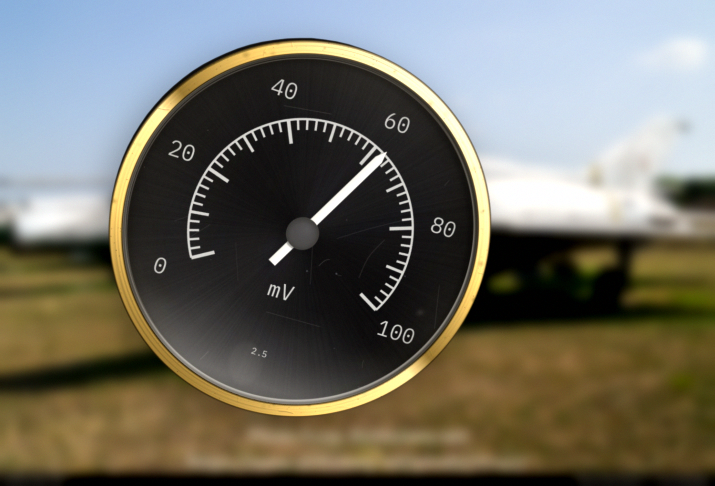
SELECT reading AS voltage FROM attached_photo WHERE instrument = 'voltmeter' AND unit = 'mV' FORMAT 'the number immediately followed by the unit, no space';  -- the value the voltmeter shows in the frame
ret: 62mV
